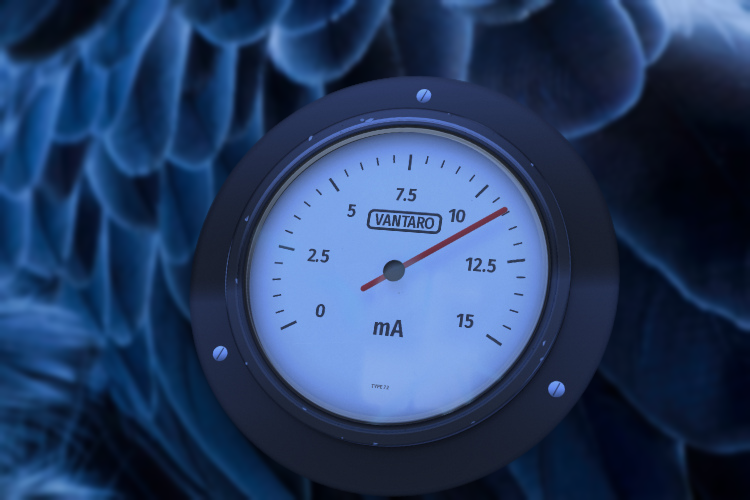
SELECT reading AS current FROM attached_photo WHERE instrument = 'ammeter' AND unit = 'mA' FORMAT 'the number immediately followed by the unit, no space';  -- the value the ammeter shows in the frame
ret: 11mA
